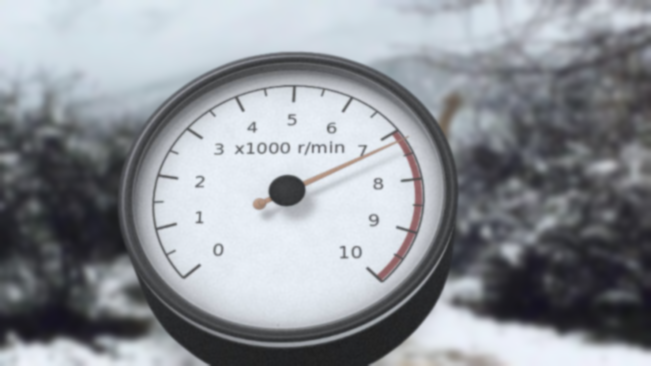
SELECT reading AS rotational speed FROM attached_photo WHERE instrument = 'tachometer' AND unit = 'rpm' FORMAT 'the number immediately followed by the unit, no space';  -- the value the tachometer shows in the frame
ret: 7250rpm
